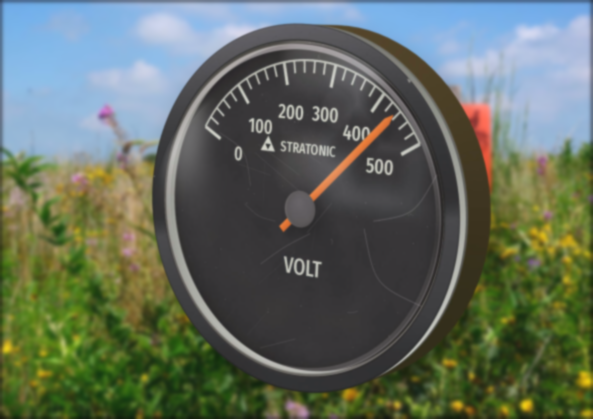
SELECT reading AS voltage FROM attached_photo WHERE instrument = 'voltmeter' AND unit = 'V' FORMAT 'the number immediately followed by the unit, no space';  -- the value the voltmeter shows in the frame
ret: 440V
